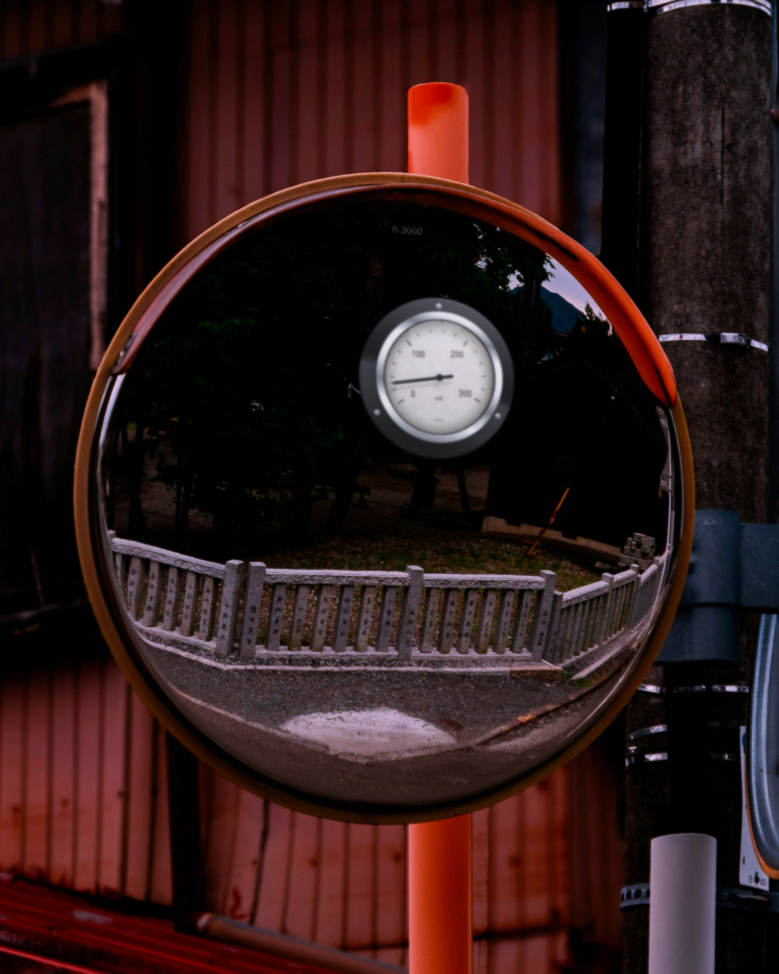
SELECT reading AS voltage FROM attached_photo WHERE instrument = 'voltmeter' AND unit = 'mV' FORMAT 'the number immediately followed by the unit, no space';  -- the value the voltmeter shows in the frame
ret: 30mV
